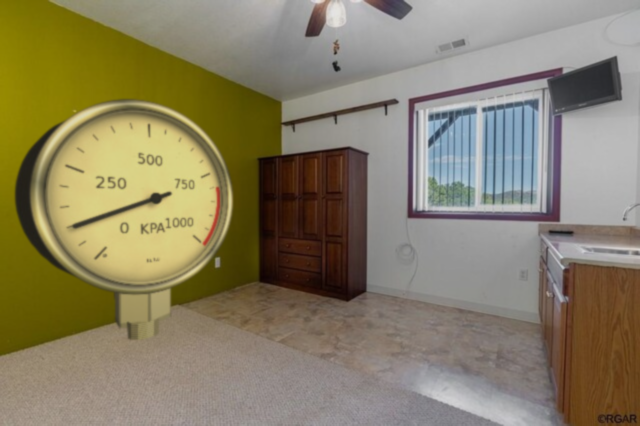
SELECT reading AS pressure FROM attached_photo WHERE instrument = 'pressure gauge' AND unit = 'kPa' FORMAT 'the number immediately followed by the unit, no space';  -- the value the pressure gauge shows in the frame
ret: 100kPa
